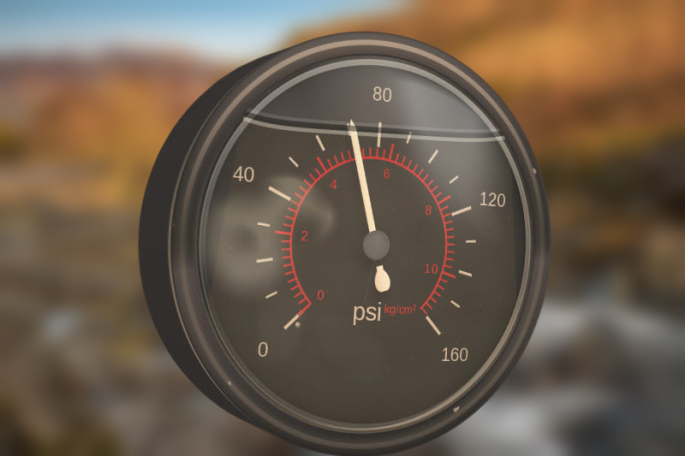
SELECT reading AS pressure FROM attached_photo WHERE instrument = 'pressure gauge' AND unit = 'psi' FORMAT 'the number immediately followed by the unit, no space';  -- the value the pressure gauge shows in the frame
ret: 70psi
